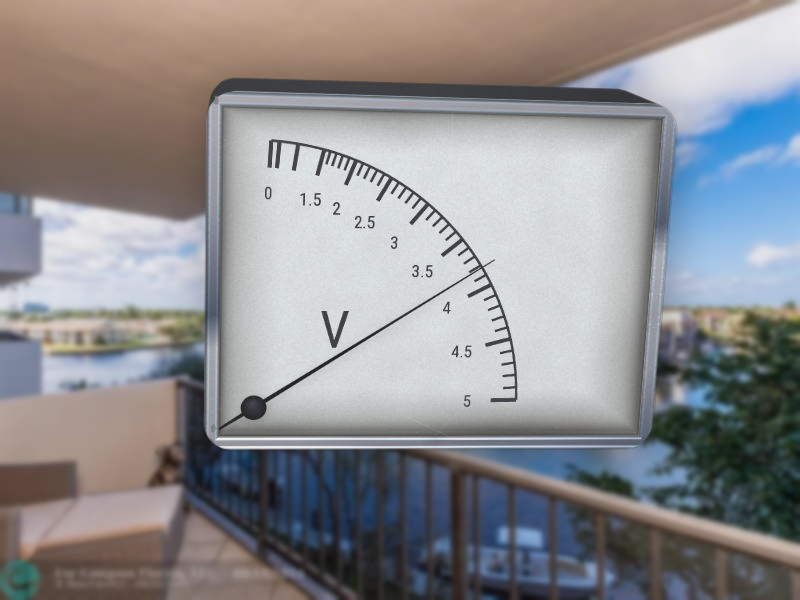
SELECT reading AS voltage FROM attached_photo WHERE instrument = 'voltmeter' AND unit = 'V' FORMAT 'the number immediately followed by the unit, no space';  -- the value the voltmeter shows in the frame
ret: 3.8V
